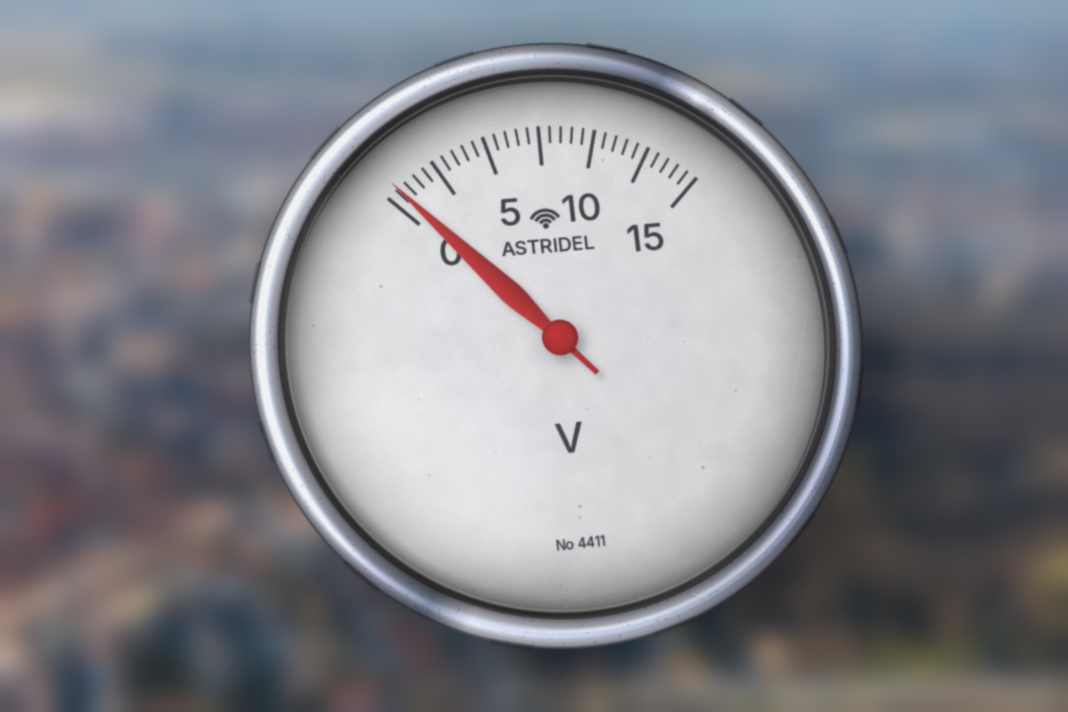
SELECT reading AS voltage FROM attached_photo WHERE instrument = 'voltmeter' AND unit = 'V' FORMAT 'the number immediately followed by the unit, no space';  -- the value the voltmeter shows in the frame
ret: 0.5V
